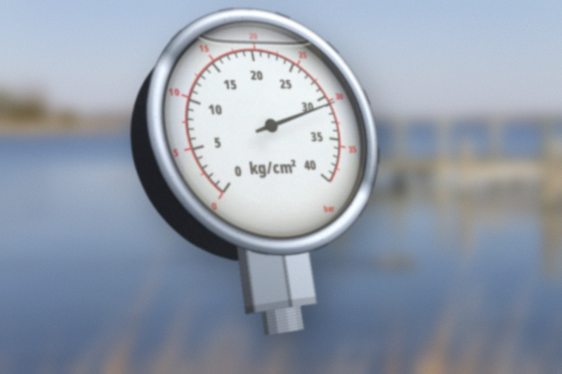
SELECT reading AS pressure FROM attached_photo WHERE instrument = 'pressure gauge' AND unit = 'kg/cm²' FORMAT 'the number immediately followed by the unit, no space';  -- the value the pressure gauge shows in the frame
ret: 31kg/cm²
